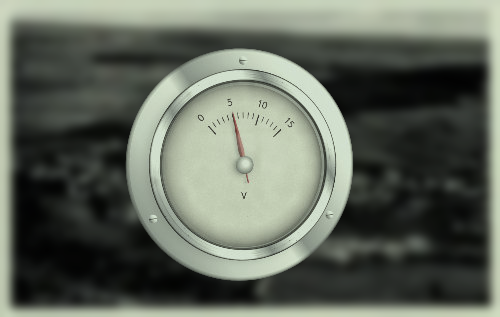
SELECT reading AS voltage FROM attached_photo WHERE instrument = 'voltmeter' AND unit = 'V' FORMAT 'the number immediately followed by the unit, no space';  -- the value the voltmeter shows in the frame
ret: 5V
